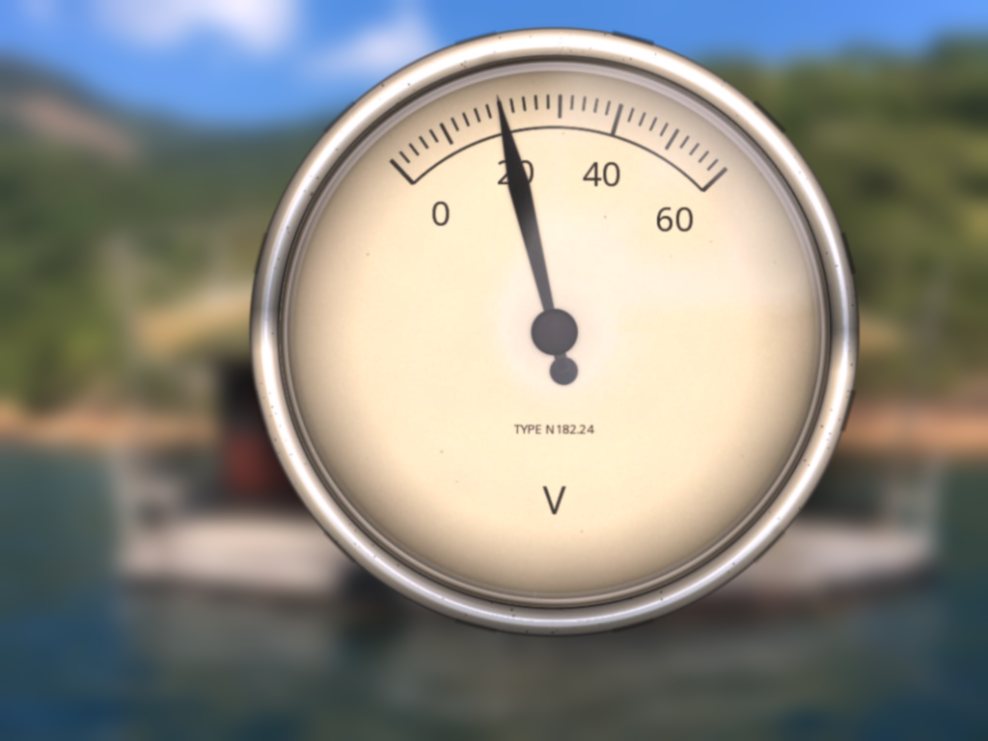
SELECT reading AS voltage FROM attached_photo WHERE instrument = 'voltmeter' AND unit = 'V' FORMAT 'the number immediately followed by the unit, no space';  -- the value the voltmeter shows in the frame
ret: 20V
